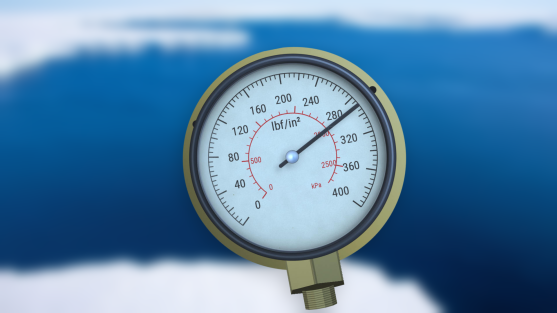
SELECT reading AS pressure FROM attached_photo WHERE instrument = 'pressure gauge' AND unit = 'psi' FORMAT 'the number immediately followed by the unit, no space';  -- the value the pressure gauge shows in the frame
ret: 290psi
